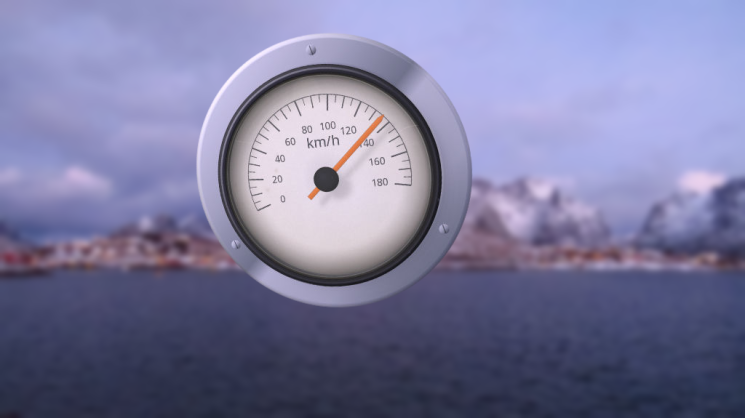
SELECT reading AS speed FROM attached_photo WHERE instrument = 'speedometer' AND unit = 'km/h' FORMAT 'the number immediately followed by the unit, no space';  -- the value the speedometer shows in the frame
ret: 135km/h
